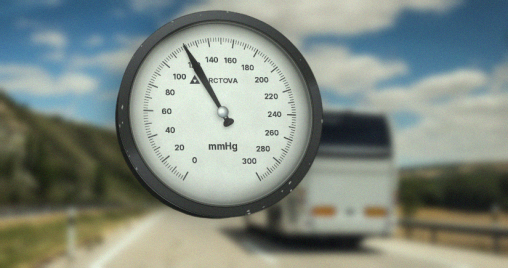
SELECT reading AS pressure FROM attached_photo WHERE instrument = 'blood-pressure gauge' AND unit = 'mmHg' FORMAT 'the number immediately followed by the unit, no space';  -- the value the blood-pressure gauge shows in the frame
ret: 120mmHg
